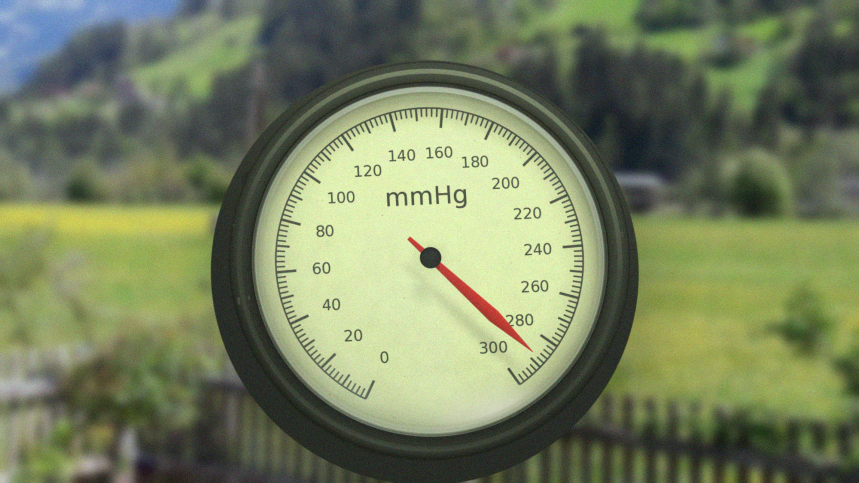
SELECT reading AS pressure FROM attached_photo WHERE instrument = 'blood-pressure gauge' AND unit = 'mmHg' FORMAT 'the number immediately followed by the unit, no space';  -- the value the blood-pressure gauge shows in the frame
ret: 288mmHg
